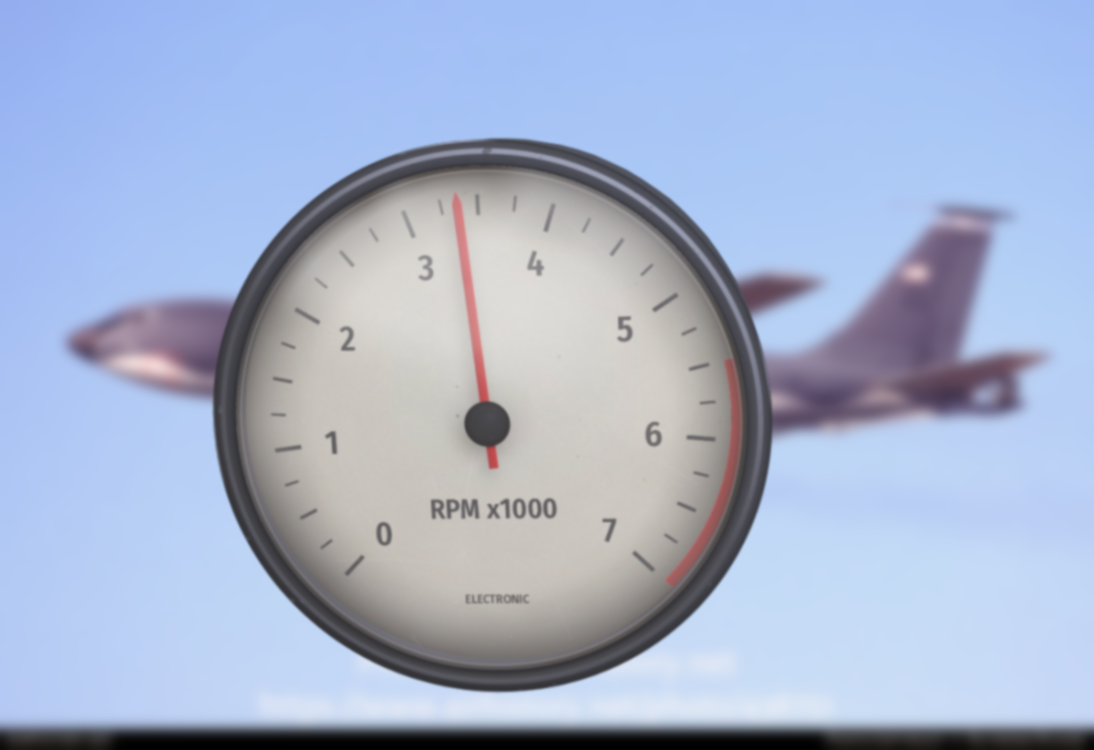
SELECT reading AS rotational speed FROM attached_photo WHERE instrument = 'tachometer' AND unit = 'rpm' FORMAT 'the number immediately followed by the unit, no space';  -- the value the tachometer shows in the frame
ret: 3375rpm
